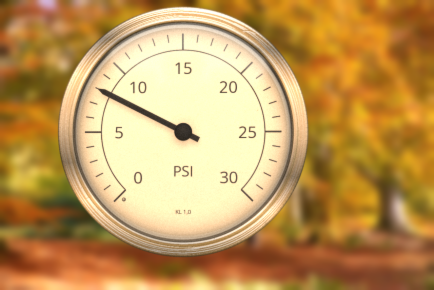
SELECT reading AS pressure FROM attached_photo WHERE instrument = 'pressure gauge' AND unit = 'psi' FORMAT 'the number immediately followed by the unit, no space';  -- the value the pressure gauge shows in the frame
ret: 8psi
